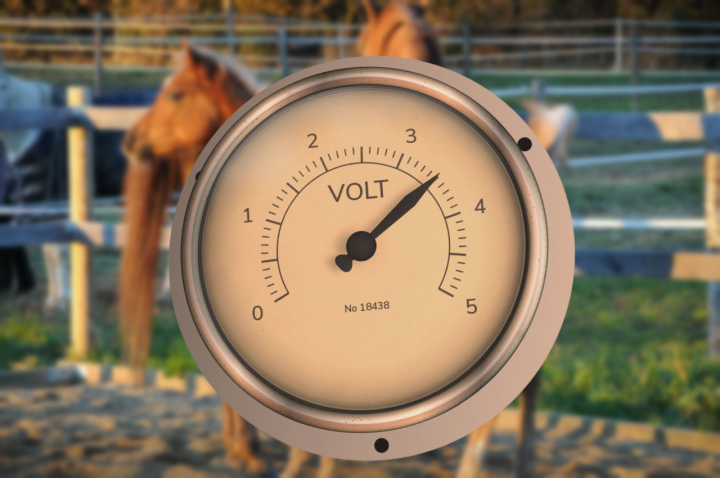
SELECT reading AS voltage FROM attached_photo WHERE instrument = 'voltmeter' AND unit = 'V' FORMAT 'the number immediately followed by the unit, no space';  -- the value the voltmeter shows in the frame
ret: 3.5V
